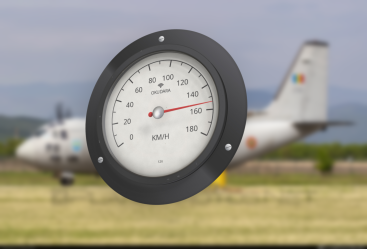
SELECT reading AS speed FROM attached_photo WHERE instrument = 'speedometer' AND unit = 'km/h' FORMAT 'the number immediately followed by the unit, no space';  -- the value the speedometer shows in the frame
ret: 155km/h
